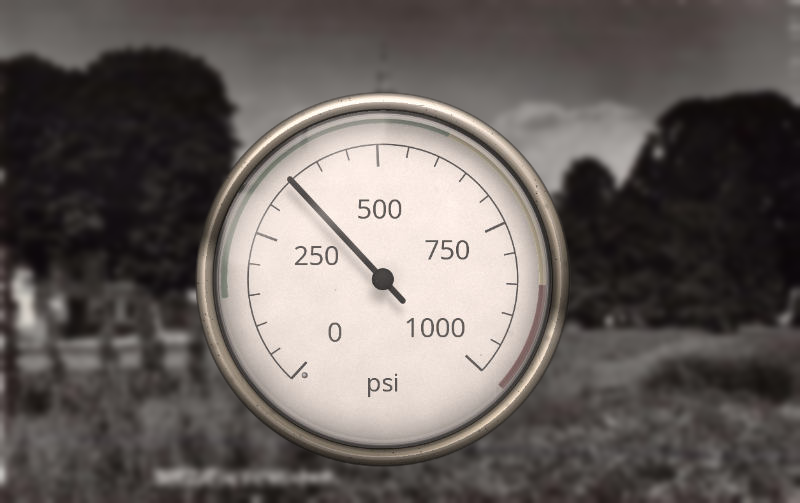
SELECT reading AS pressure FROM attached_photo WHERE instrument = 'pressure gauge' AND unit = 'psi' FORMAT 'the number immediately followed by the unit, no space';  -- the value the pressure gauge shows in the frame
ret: 350psi
